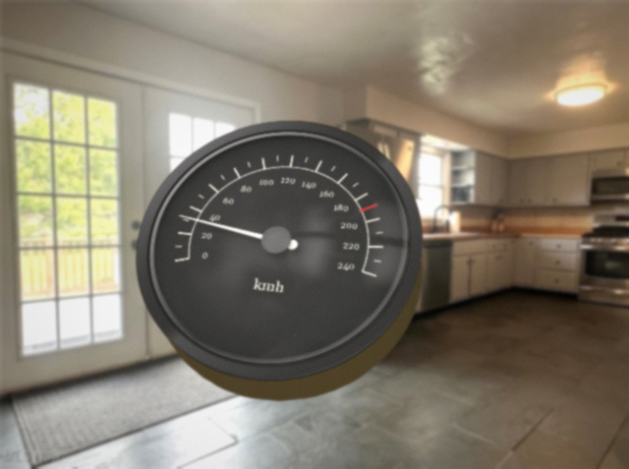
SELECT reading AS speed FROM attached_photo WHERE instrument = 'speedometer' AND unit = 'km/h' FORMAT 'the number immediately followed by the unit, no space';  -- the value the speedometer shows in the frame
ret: 30km/h
